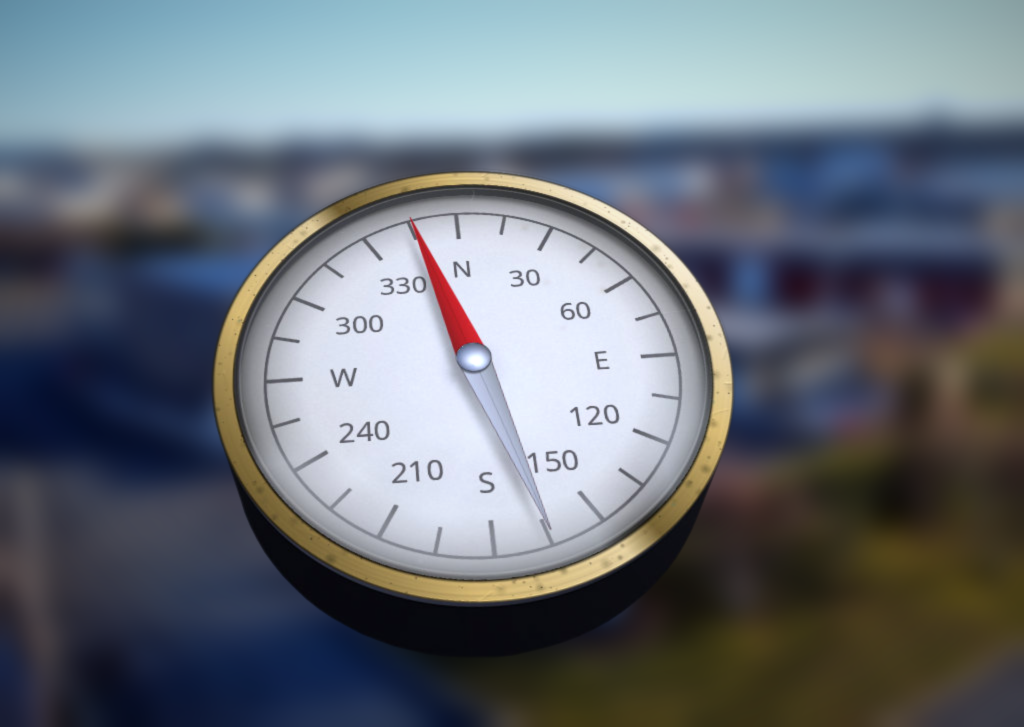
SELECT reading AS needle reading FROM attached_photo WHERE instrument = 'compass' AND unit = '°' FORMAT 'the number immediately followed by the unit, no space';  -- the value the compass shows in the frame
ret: 345°
